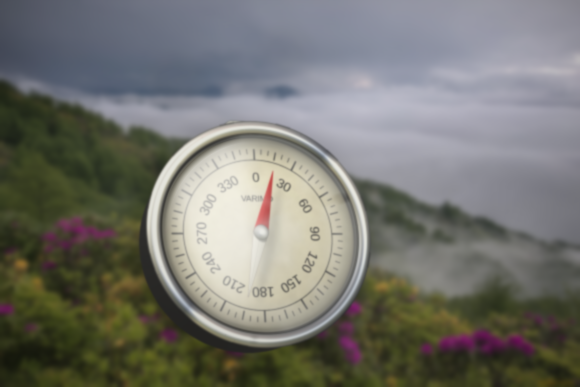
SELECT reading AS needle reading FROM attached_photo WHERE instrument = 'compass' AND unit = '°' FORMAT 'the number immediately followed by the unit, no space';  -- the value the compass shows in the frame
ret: 15°
